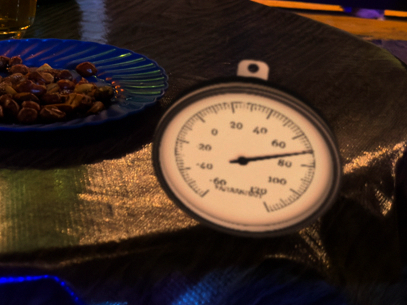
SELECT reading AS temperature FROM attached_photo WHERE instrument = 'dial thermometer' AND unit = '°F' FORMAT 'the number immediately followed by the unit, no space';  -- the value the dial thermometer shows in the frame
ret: 70°F
